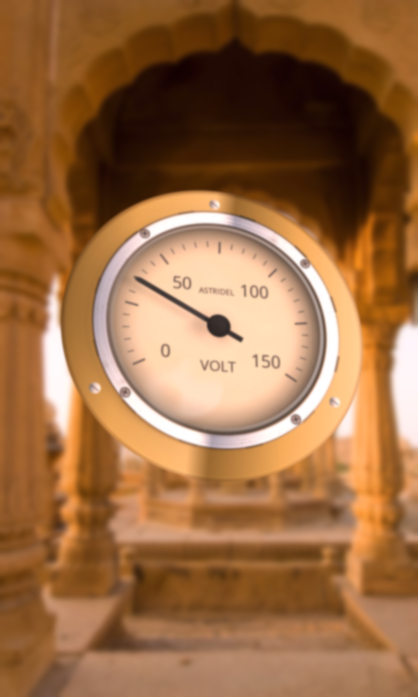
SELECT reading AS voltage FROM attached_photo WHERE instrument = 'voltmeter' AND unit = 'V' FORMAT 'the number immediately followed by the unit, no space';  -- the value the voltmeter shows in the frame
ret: 35V
